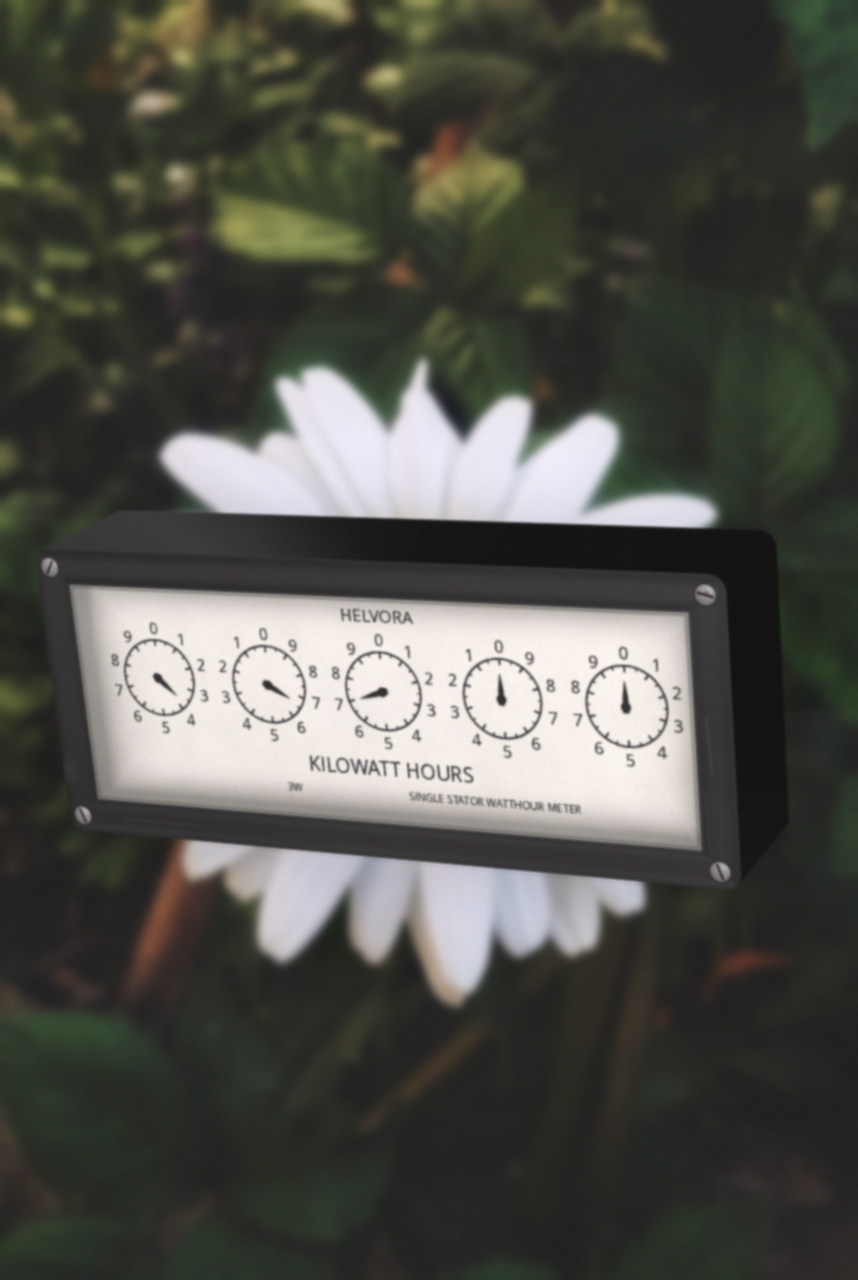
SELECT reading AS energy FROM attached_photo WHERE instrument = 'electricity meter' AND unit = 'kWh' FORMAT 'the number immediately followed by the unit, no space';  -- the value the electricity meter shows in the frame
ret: 36700kWh
